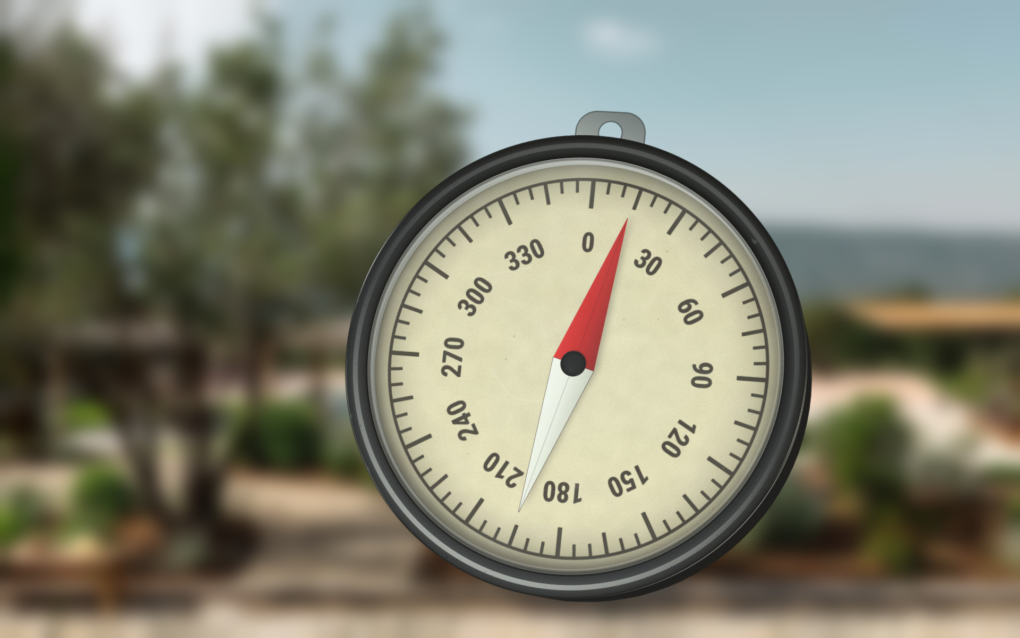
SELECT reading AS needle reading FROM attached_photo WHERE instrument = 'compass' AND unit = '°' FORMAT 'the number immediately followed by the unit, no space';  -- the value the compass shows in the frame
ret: 15°
